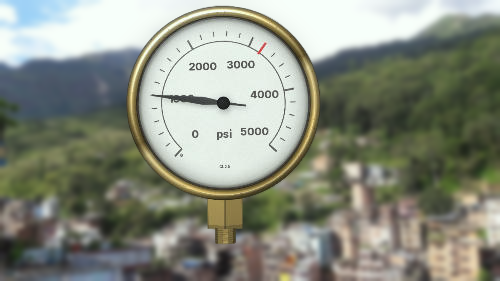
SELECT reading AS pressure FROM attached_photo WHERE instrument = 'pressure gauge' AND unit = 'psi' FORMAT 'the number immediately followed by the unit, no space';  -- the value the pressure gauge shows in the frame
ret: 1000psi
